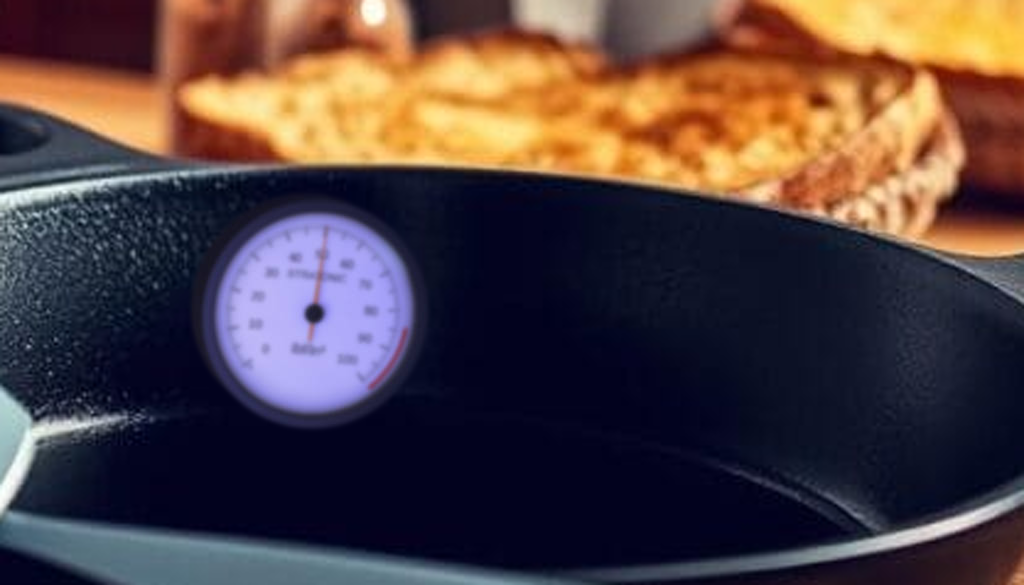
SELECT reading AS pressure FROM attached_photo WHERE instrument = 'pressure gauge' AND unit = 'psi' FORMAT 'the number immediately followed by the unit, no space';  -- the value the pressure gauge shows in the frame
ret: 50psi
